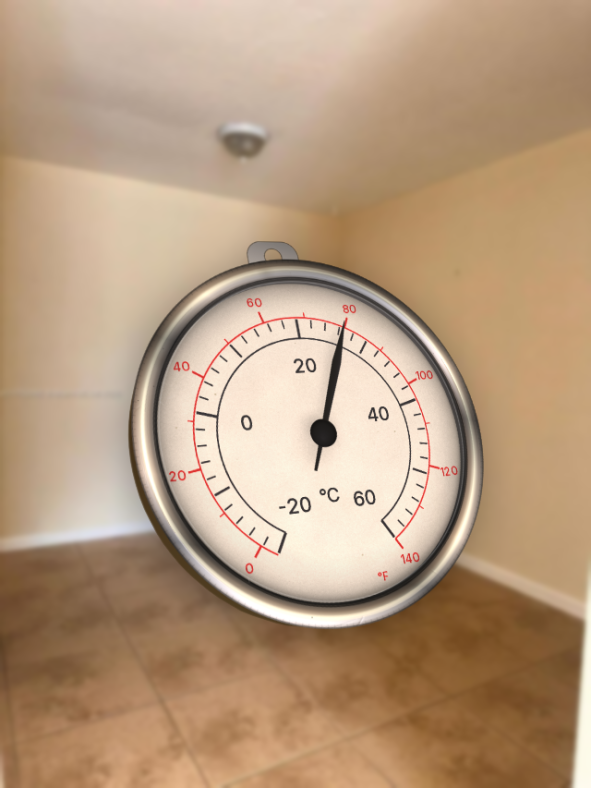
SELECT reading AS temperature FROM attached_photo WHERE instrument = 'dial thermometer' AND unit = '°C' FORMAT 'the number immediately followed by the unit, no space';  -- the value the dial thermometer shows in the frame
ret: 26°C
